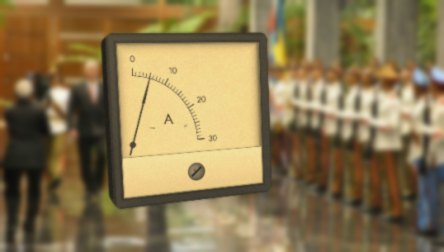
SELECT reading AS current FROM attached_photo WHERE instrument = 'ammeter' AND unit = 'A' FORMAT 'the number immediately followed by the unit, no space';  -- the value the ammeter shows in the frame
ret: 5A
